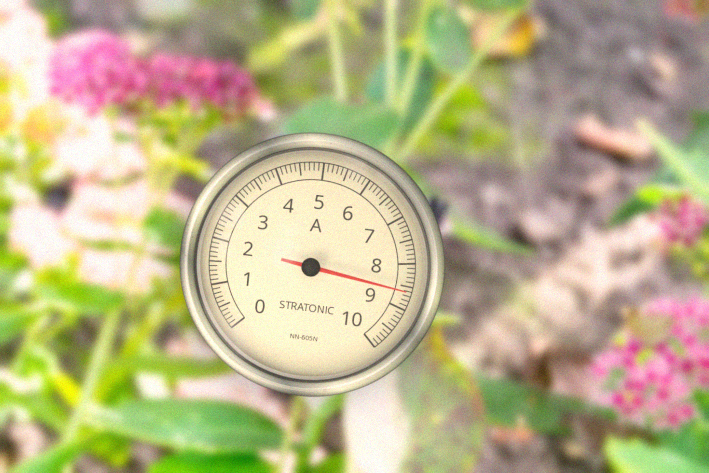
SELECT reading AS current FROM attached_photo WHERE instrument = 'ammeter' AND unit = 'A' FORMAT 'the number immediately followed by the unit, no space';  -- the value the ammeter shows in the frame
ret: 8.6A
